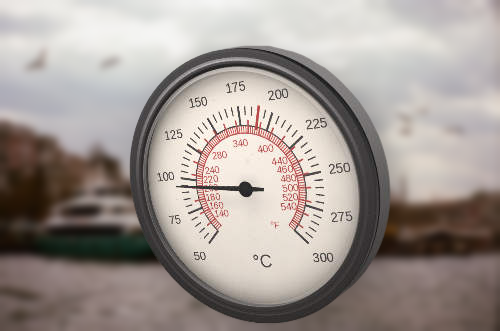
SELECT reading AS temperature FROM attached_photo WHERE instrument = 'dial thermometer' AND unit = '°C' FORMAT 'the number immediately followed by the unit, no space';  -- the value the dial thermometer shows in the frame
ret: 95°C
